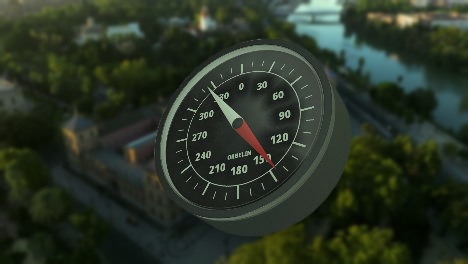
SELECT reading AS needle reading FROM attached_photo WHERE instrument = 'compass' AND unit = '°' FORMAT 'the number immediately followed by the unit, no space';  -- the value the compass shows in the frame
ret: 145°
